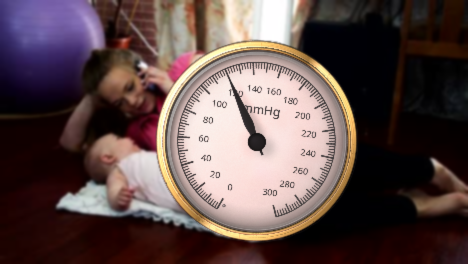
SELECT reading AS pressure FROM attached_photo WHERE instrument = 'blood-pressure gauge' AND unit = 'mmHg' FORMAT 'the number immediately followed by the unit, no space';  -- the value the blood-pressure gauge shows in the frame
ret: 120mmHg
